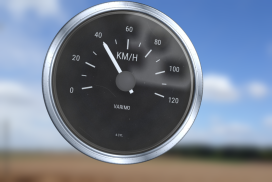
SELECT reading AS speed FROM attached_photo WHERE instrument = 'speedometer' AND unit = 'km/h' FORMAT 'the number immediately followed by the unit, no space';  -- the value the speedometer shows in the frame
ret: 40km/h
